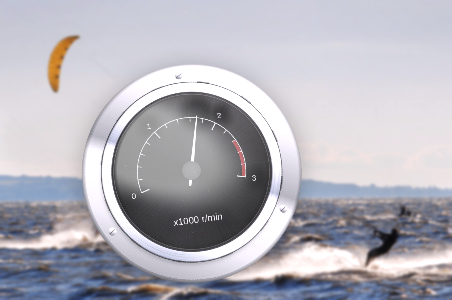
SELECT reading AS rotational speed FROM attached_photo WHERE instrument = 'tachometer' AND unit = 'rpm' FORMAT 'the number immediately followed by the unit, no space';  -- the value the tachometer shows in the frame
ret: 1700rpm
